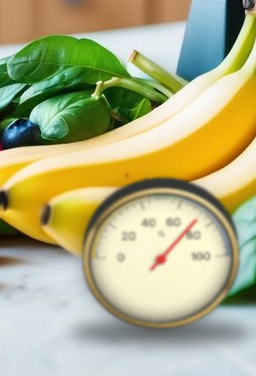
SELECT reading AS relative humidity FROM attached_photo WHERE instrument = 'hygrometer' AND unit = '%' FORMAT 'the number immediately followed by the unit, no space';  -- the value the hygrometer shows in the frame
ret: 72%
